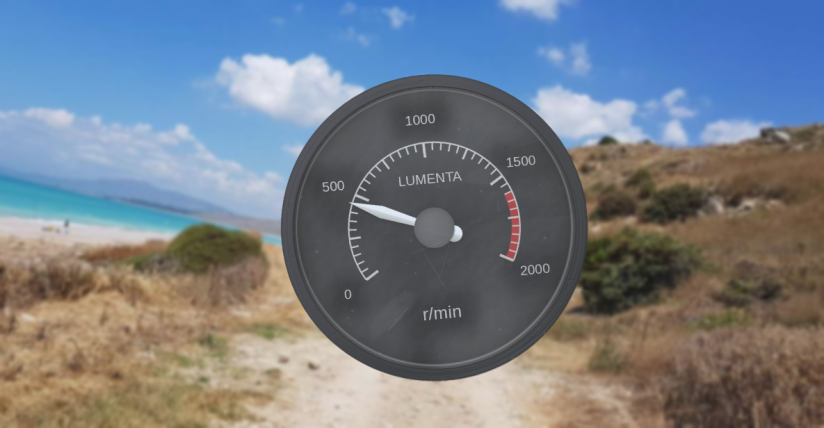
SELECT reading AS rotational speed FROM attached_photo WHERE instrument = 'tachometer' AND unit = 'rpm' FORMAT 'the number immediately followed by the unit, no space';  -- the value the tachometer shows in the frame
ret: 450rpm
